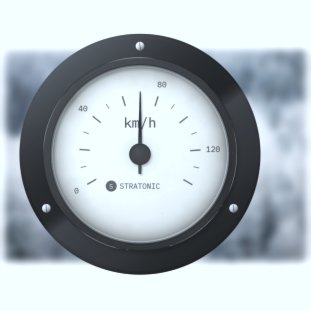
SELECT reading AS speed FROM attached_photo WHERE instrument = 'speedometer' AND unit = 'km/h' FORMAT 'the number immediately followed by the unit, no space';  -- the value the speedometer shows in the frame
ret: 70km/h
